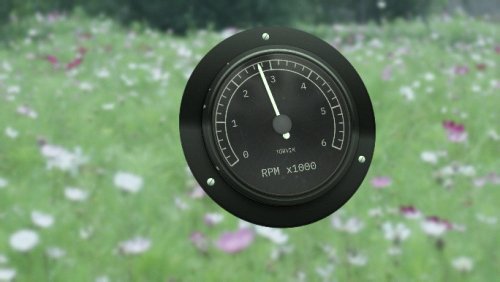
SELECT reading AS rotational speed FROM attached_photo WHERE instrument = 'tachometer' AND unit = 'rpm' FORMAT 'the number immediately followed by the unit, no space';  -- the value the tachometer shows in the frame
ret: 2700rpm
